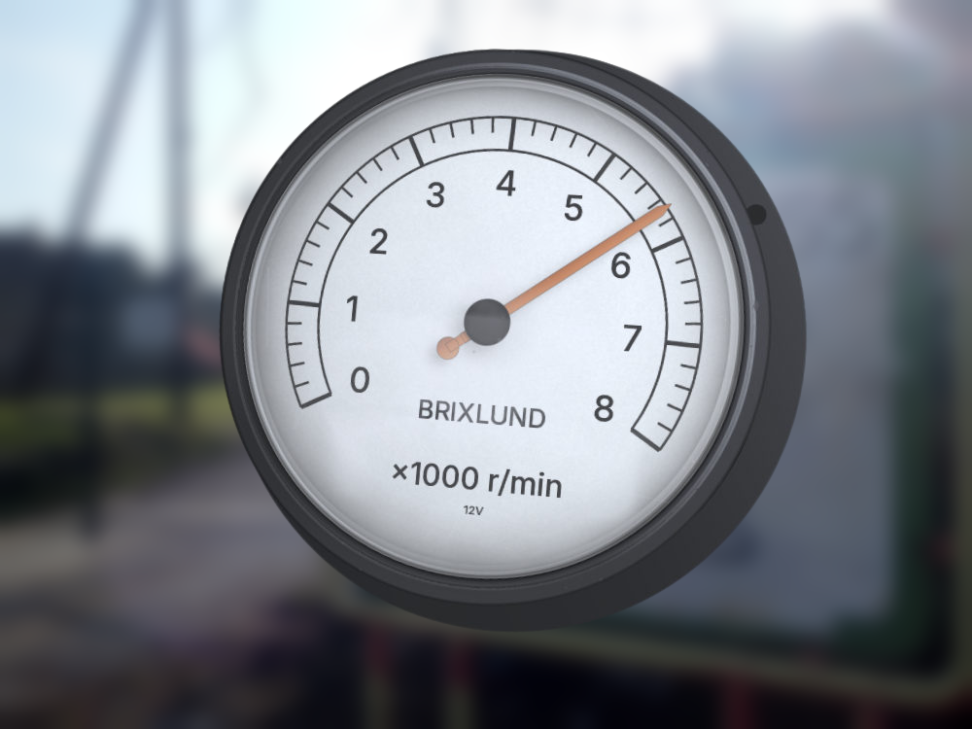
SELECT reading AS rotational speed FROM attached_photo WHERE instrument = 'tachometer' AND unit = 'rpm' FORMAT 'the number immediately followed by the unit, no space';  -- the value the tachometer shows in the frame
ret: 5700rpm
